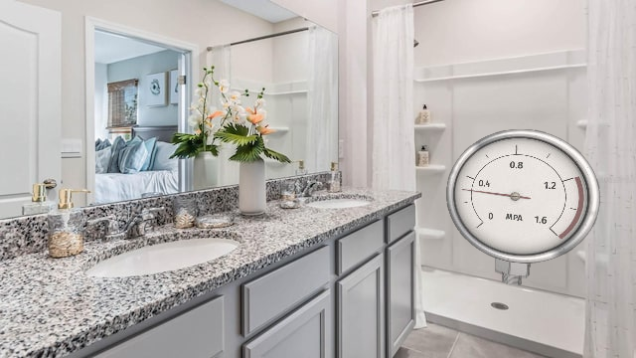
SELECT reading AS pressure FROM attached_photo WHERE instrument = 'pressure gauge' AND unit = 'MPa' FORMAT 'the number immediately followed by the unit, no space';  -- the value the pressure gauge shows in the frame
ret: 0.3MPa
